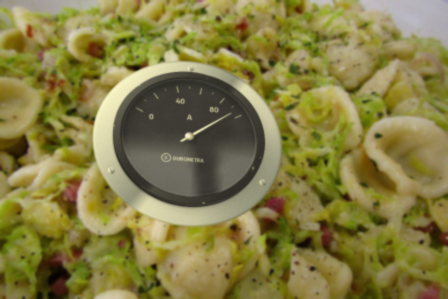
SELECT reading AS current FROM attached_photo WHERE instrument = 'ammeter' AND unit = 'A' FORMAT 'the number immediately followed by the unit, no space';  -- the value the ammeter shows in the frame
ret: 95A
